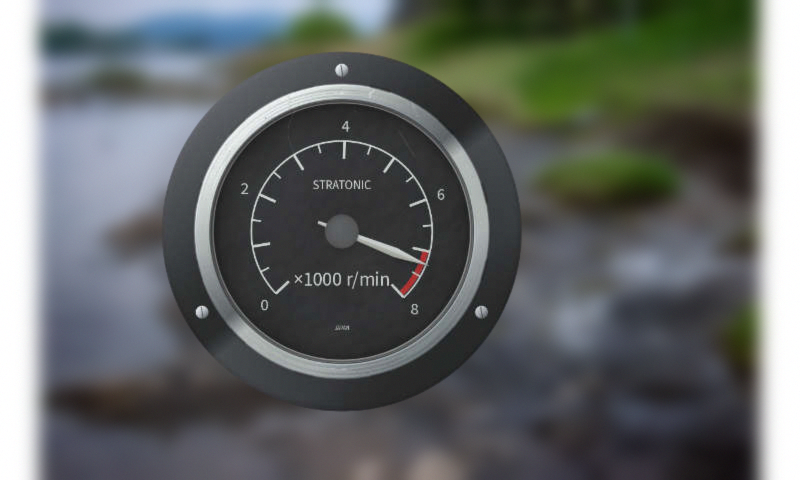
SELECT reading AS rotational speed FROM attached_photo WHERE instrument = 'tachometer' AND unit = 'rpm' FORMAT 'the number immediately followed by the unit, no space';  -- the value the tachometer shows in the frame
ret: 7250rpm
